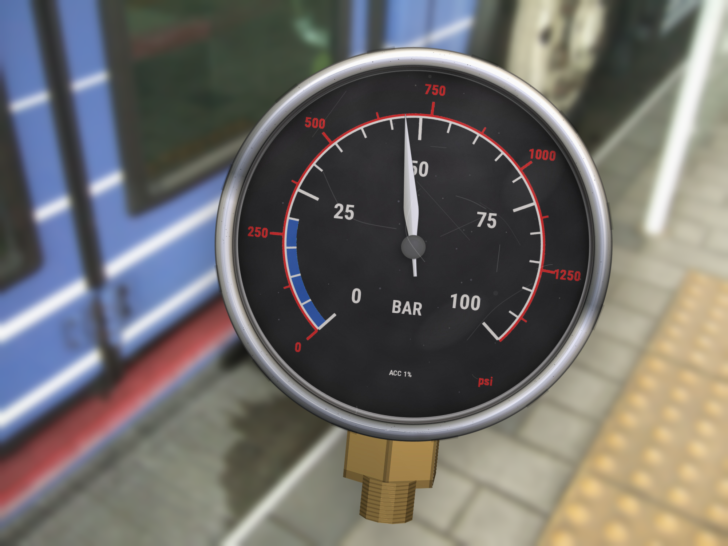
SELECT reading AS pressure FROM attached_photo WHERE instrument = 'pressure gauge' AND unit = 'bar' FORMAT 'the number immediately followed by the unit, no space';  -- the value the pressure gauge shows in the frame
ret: 47.5bar
